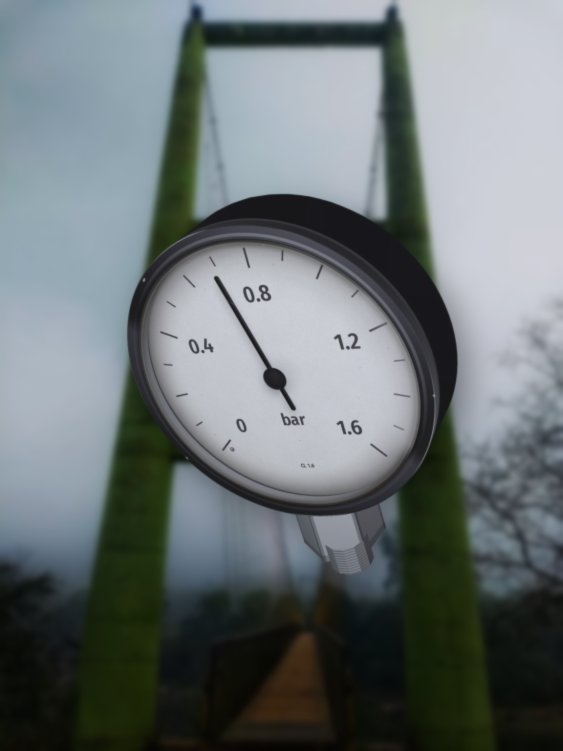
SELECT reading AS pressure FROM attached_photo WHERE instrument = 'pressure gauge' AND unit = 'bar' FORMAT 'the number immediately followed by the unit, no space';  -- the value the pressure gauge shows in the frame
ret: 0.7bar
